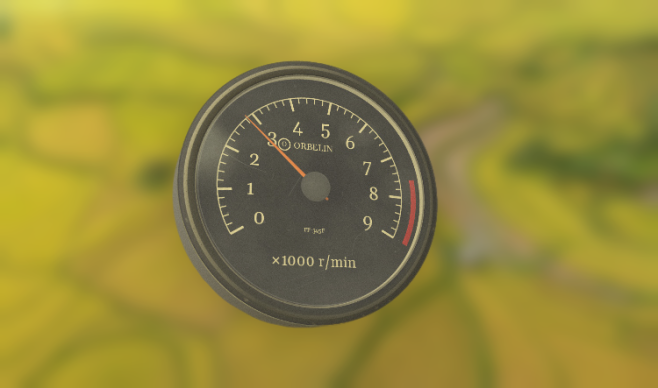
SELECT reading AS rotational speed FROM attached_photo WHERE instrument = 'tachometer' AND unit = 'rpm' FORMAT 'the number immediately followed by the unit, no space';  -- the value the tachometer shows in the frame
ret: 2800rpm
